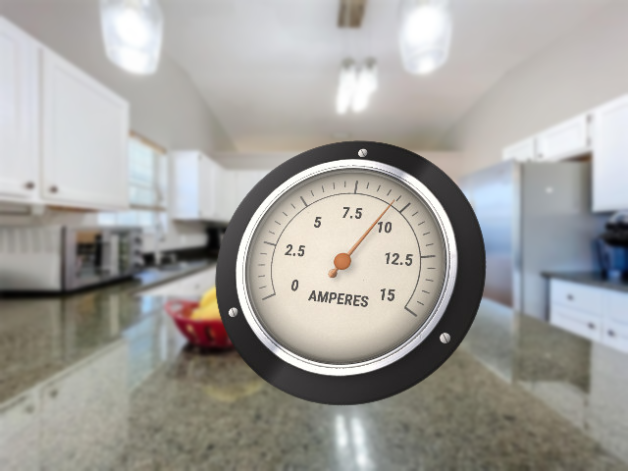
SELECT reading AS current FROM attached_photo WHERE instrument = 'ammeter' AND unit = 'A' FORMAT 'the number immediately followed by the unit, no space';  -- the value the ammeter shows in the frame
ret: 9.5A
